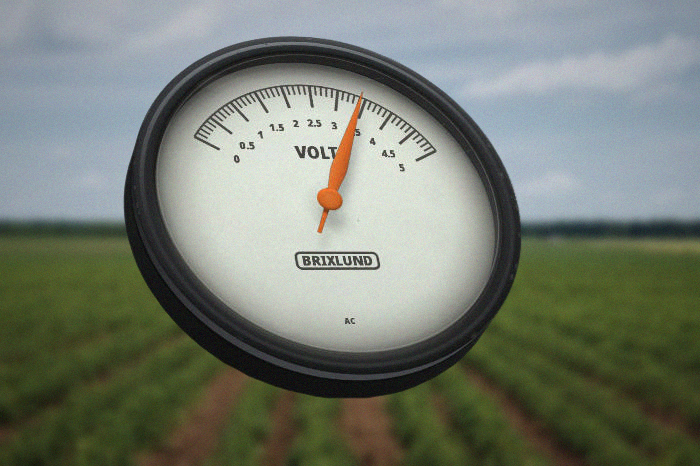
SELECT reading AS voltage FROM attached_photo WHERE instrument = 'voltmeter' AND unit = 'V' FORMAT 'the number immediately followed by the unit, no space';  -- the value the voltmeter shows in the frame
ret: 3.4V
